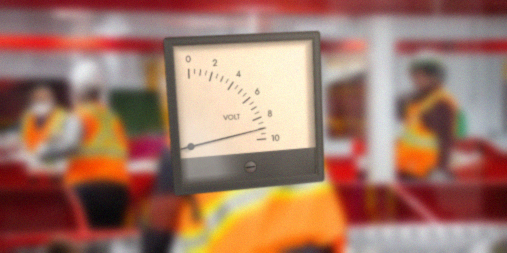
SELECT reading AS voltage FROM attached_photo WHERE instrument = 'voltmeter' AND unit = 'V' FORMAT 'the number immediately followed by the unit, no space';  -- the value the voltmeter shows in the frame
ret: 9V
